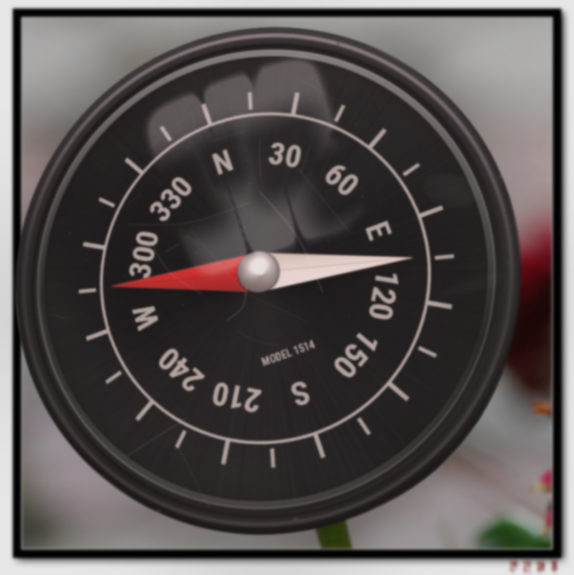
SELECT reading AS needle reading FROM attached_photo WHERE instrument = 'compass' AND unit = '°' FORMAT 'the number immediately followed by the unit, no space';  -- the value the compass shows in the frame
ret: 285°
